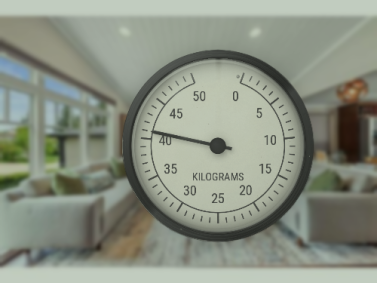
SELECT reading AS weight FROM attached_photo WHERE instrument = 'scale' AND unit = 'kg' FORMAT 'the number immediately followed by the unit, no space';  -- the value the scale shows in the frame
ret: 41kg
